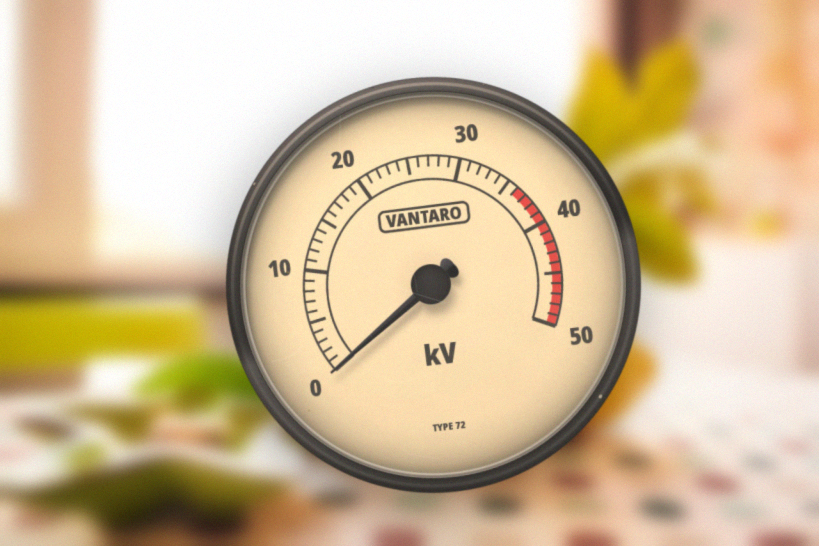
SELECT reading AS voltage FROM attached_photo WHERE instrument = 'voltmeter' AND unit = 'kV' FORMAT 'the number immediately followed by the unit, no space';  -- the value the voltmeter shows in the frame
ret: 0kV
